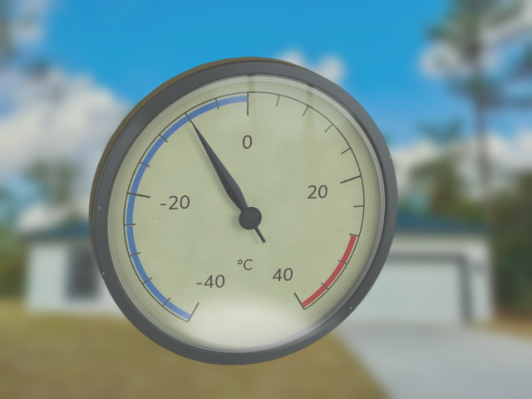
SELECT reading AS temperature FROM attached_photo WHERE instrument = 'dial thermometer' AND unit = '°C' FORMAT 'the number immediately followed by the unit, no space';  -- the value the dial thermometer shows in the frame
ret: -8°C
